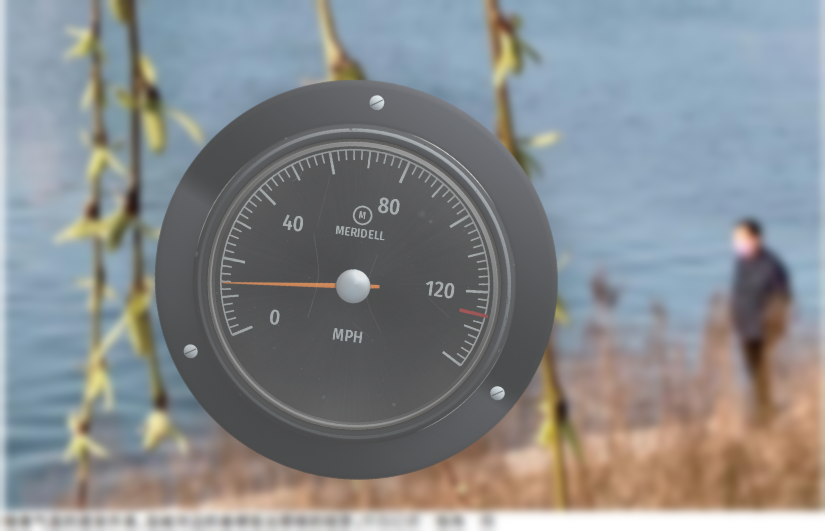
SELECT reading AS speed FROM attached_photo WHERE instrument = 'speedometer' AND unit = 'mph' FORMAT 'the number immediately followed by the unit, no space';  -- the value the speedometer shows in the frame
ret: 14mph
